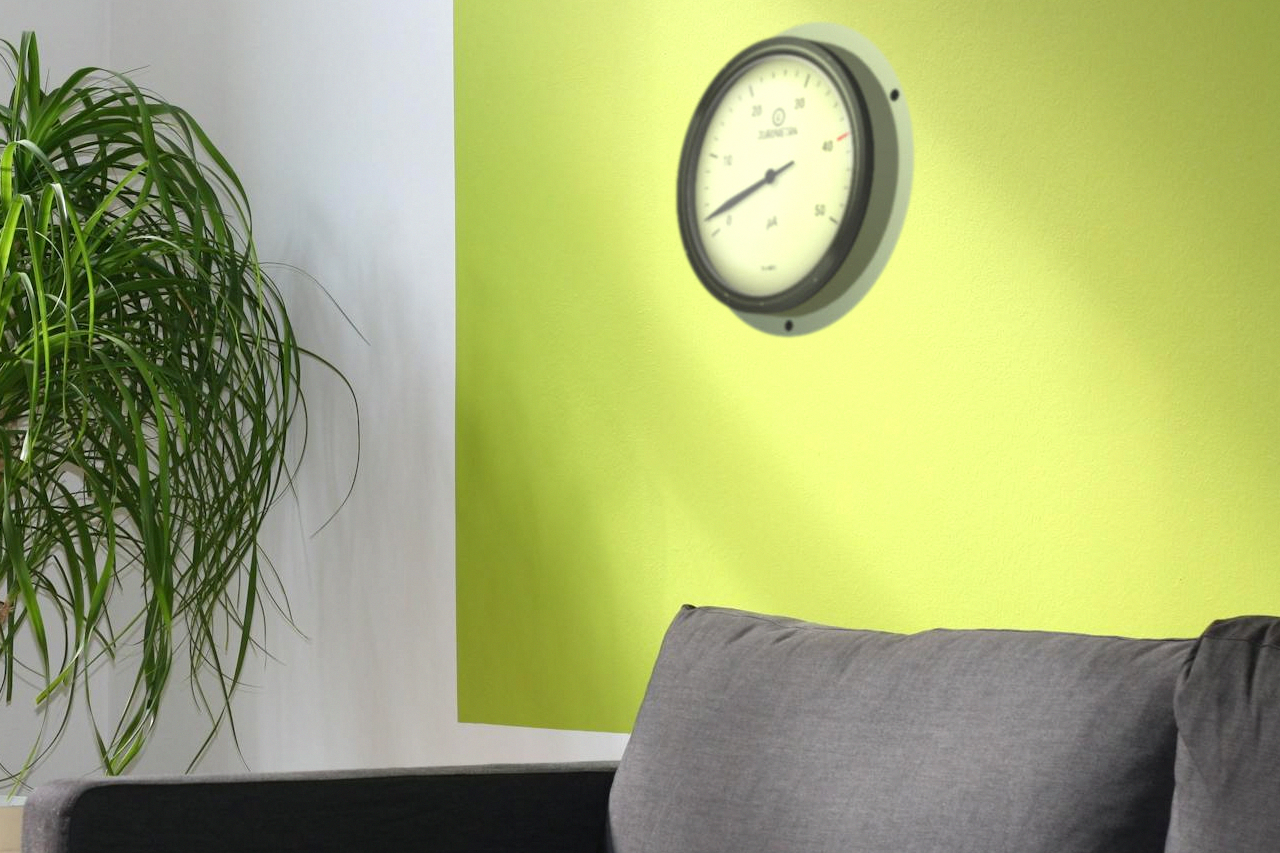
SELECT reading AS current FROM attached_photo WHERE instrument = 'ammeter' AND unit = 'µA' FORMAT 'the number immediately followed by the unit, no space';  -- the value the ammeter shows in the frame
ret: 2µA
